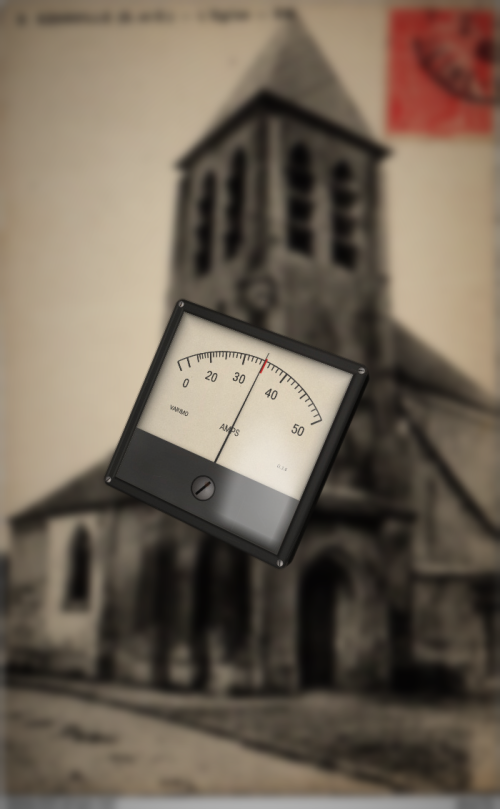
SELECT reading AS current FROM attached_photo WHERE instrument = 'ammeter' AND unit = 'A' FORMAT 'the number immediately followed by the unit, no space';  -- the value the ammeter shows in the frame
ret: 35A
